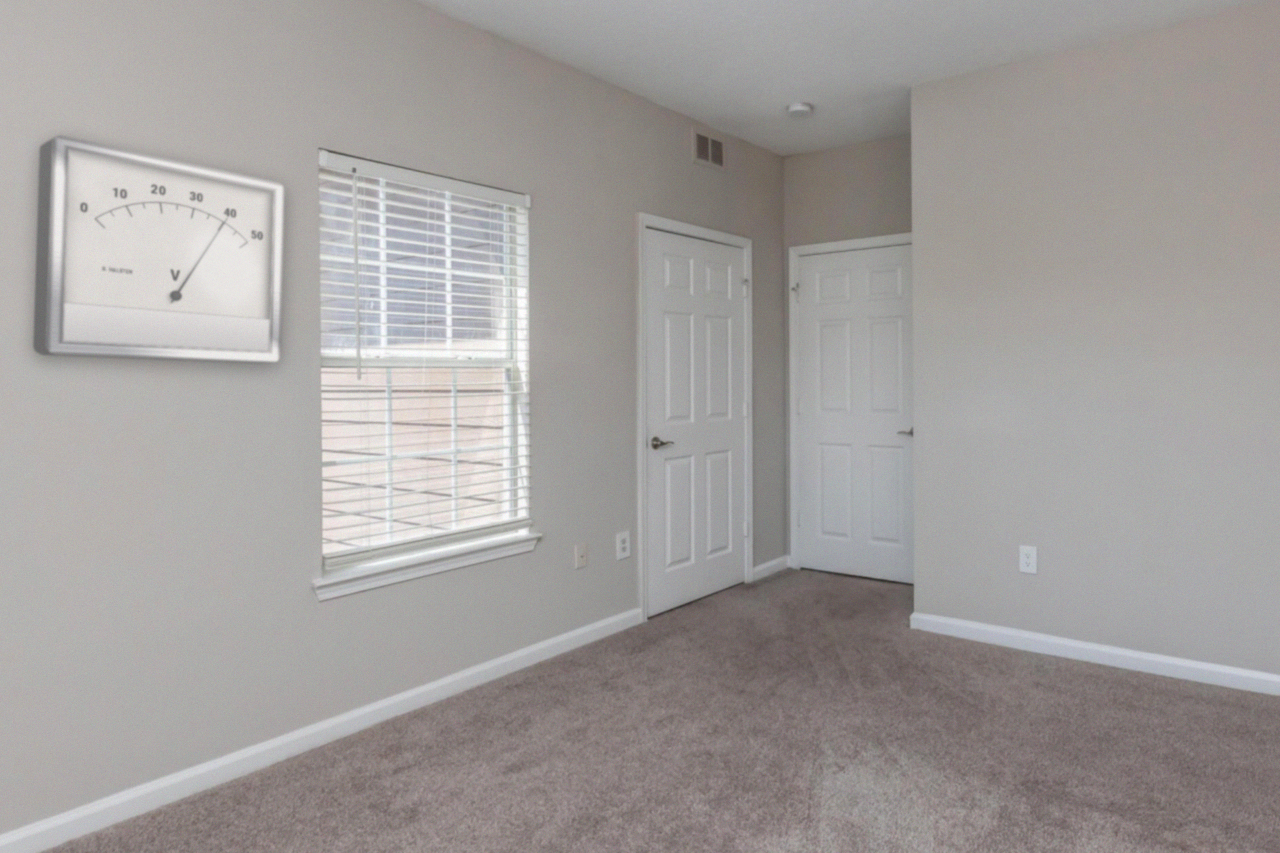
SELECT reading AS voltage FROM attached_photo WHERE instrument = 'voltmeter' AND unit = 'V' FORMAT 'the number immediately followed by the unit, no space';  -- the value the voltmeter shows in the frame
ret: 40V
